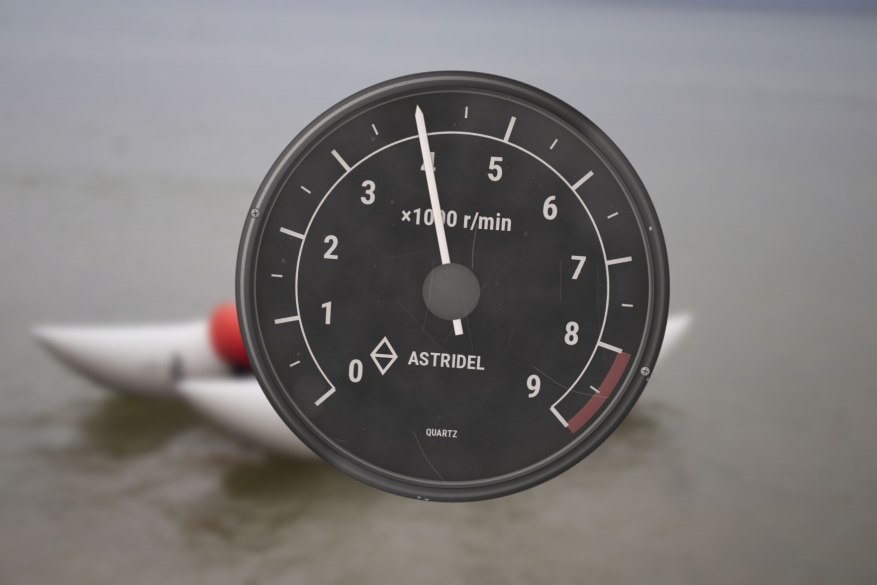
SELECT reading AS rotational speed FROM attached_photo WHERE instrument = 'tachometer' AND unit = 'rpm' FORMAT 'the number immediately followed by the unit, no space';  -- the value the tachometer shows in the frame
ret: 4000rpm
